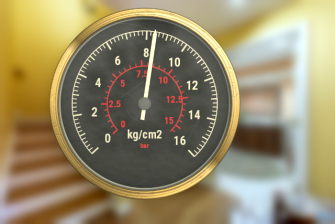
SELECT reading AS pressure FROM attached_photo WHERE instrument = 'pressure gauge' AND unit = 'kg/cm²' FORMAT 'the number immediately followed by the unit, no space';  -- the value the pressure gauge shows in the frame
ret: 8.4kg/cm²
